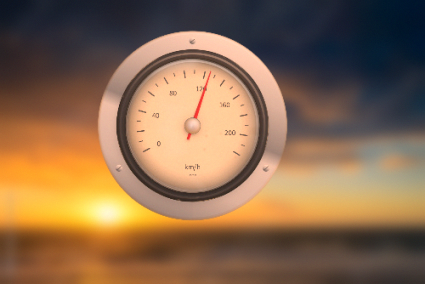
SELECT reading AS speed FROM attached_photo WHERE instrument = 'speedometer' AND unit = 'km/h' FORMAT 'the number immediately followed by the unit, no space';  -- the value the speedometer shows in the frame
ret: 125km/h
